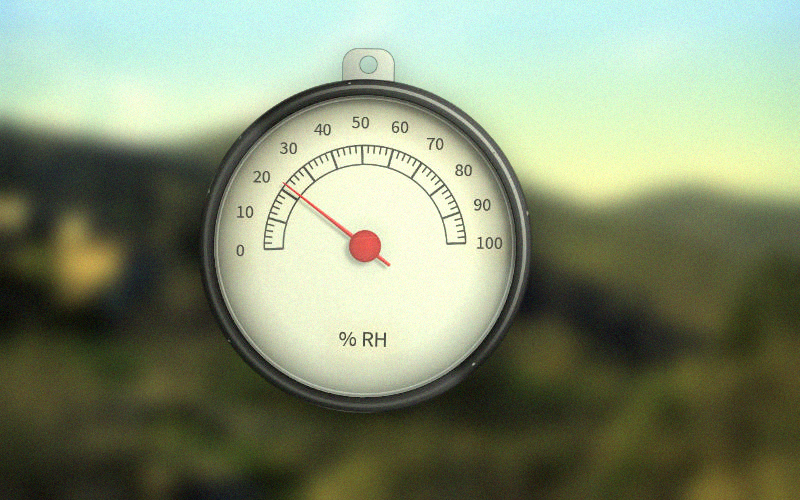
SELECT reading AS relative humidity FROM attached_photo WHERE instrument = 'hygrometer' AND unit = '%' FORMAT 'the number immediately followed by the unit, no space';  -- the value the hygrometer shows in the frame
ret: 22%
